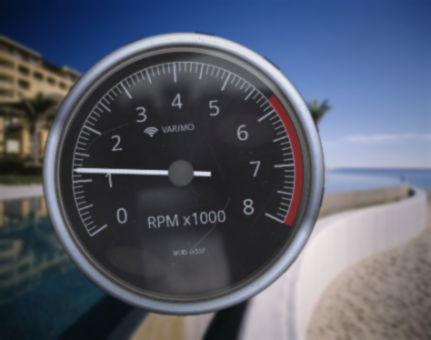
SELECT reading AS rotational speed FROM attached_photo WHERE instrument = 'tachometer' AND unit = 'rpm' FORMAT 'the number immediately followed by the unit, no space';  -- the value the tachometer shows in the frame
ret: 1200rpm
